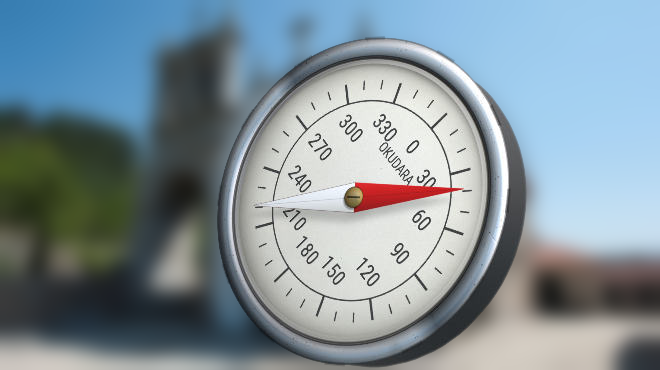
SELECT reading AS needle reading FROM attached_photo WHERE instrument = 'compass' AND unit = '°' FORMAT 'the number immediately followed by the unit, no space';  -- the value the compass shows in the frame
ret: 40°
